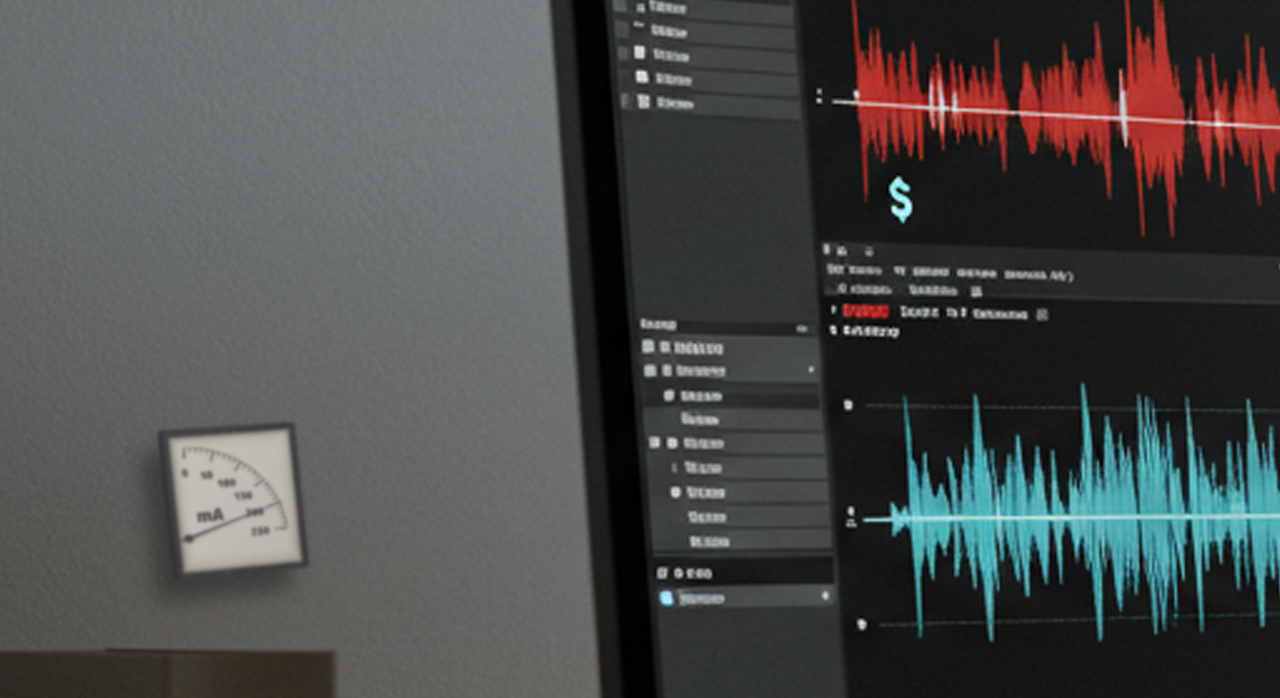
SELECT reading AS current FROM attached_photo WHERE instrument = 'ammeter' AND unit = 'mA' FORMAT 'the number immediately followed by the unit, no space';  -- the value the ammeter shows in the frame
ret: 200mA
